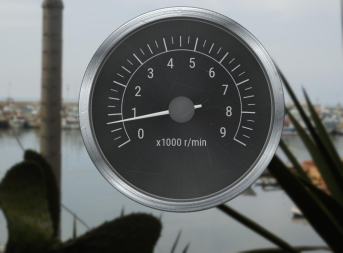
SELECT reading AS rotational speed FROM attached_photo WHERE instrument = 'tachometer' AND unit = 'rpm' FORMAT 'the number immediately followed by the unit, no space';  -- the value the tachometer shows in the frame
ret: 750rpm
